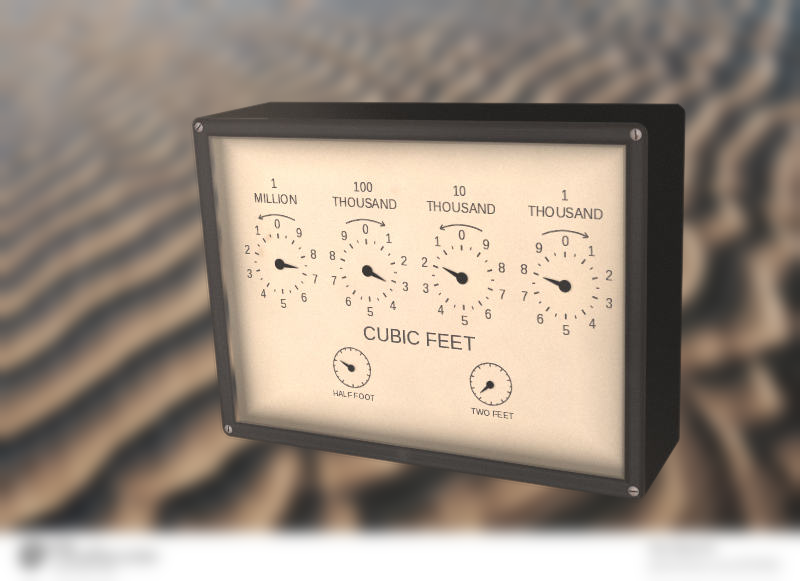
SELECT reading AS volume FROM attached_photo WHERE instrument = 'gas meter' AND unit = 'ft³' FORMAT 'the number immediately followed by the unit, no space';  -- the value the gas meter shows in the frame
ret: 731800ft³
